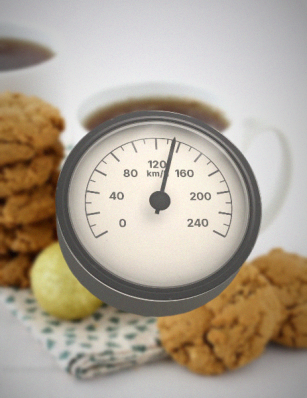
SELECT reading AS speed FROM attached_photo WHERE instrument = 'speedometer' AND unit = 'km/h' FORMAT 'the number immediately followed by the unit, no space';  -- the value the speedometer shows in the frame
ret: 135km/h
